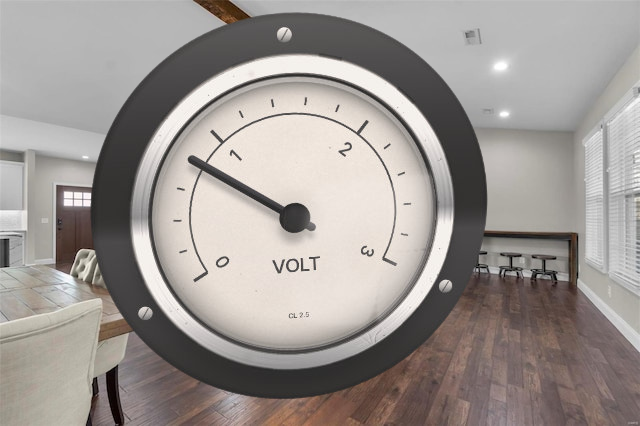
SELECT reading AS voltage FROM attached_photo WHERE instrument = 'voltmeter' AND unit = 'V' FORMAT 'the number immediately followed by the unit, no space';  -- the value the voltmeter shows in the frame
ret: 0.8V
